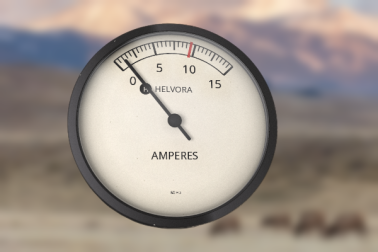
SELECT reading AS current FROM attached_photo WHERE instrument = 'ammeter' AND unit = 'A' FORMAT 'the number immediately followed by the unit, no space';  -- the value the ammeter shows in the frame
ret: 1A
